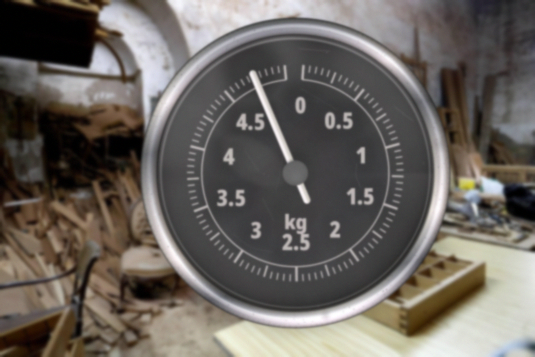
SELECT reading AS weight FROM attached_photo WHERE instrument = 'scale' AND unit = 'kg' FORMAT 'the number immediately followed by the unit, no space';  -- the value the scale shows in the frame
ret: 4.75kg
